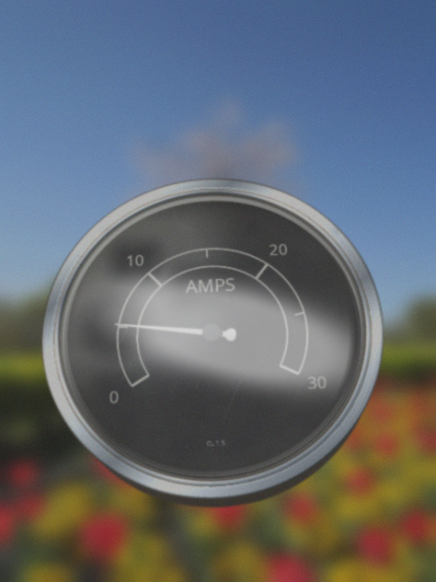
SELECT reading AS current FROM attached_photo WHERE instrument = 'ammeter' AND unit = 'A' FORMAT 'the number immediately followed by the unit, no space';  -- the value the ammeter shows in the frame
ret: 5A
